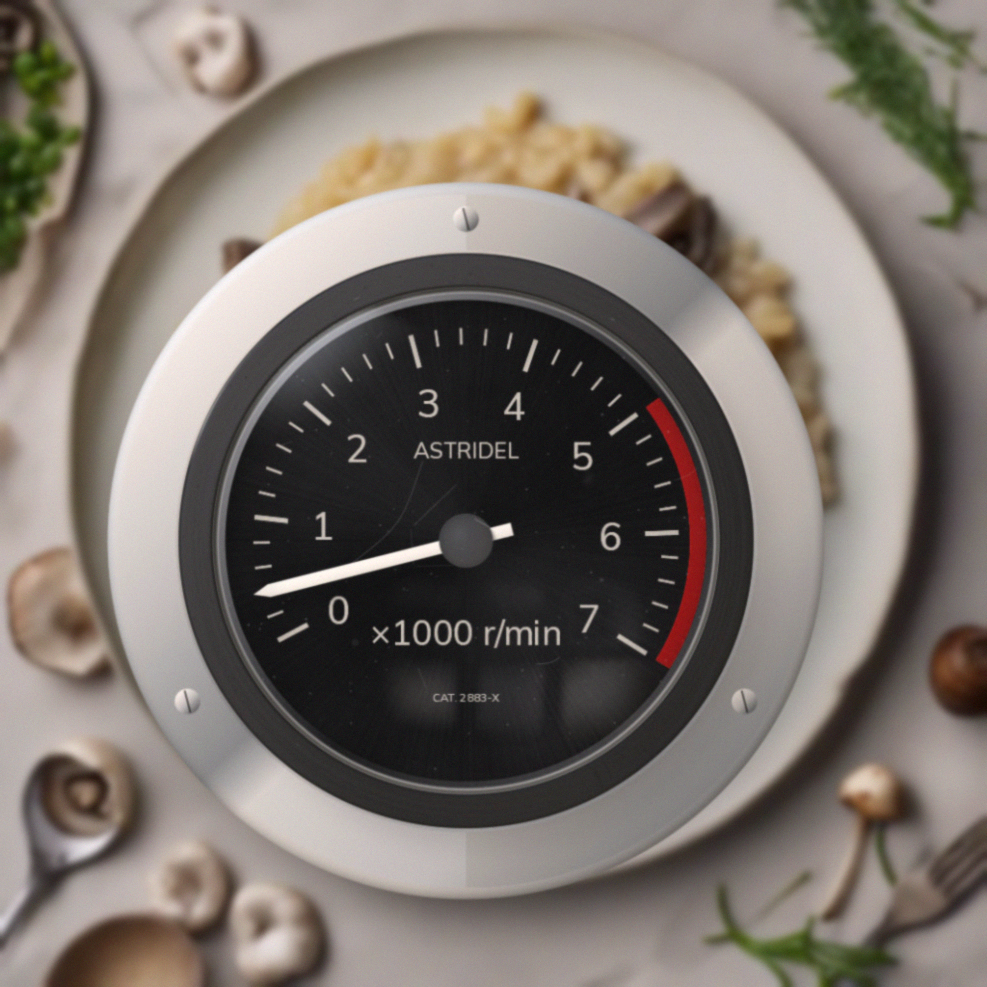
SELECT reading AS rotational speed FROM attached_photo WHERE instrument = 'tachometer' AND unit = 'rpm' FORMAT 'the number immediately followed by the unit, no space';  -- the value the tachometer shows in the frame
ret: 400rpm
